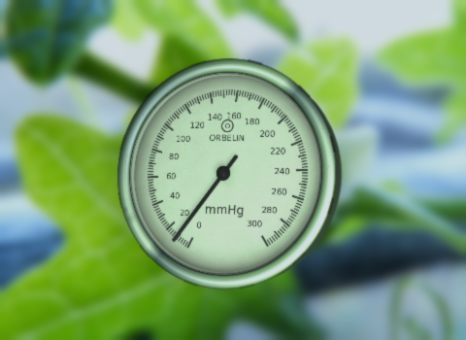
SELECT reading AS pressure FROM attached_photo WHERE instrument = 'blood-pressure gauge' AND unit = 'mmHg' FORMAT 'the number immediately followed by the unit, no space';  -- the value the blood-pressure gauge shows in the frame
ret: 10mmHg
